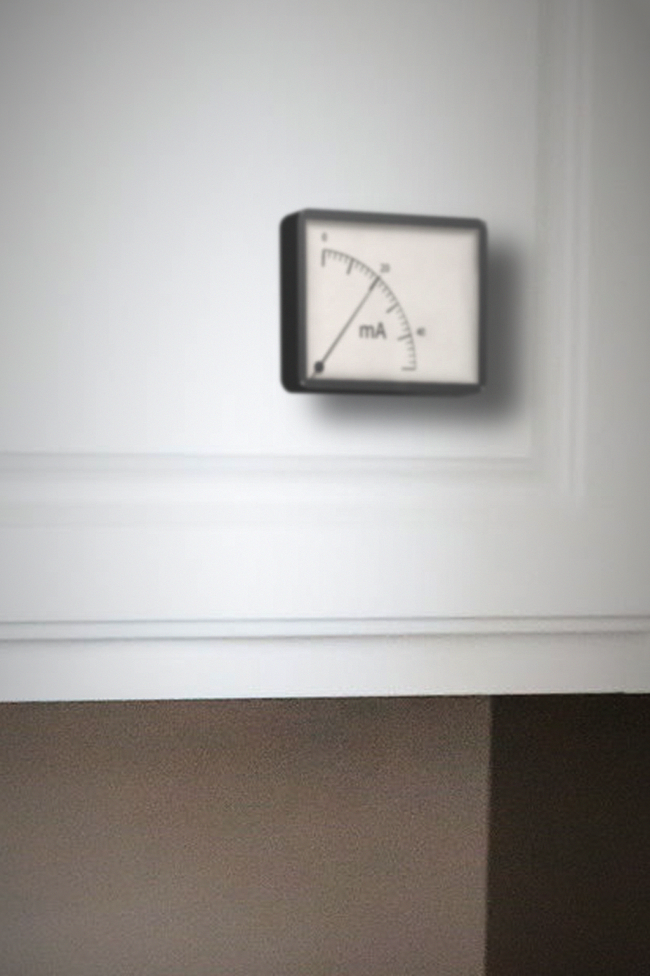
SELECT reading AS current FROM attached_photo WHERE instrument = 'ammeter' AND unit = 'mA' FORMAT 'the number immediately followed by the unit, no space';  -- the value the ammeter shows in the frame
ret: 20mA
